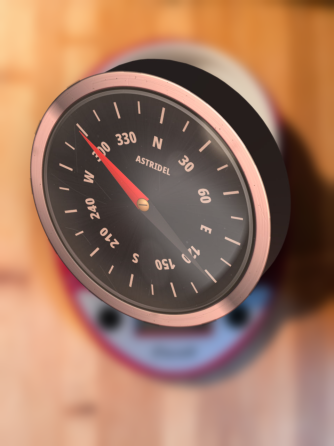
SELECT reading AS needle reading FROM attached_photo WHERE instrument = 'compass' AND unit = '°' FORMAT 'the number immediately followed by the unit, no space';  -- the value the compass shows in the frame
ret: 300°
